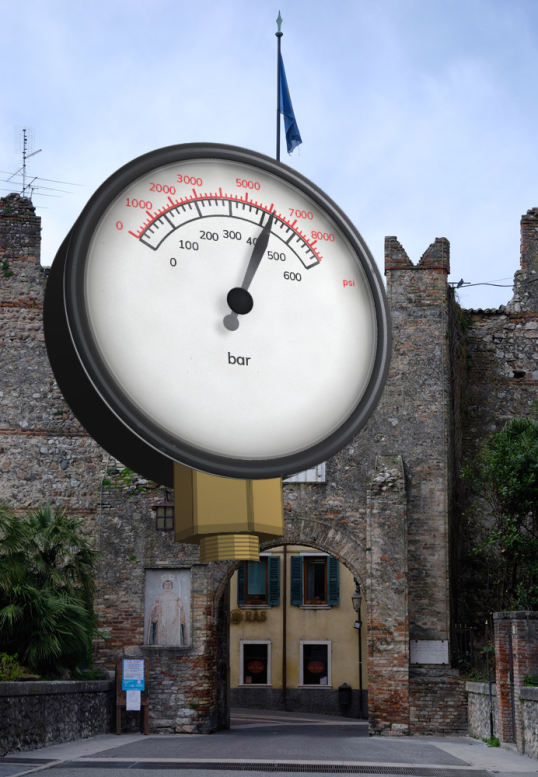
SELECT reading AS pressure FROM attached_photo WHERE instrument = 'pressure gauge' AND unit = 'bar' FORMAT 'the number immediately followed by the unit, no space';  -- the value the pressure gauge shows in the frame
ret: 420bar
